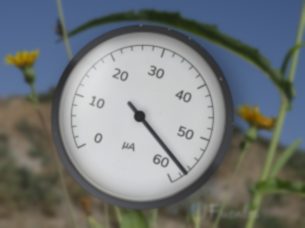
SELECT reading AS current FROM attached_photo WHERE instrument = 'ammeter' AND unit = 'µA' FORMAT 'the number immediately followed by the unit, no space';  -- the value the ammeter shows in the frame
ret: 57µA
